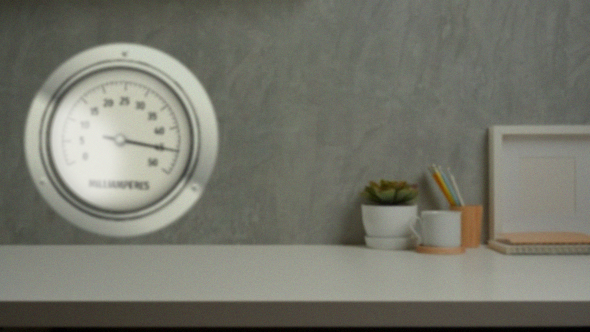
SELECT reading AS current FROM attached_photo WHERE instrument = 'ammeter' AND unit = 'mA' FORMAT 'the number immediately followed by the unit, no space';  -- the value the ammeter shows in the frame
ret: 45mA
